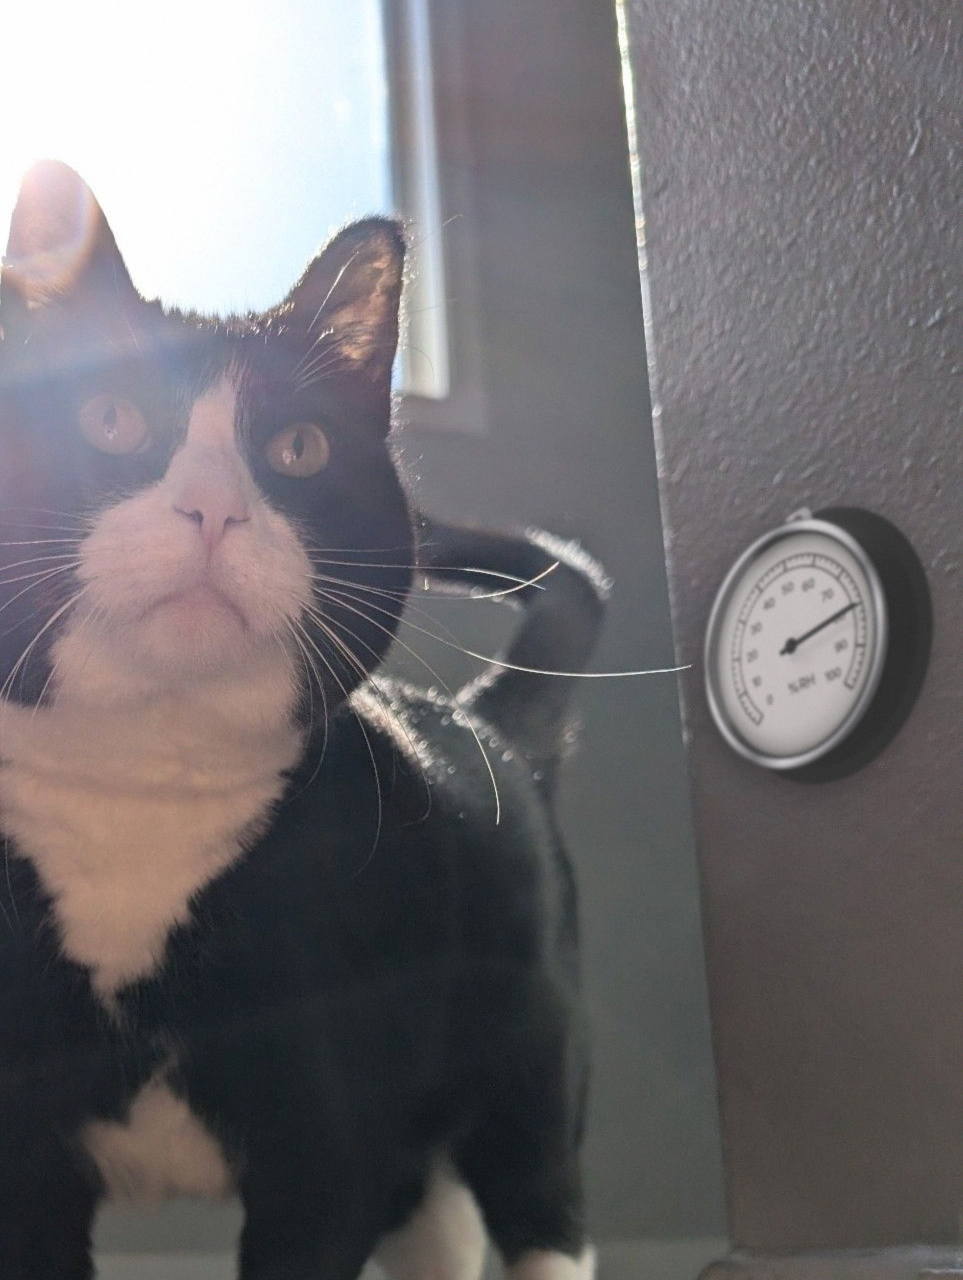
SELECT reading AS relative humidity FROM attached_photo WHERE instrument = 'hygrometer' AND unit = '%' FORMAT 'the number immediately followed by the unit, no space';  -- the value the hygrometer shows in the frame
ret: 80%
